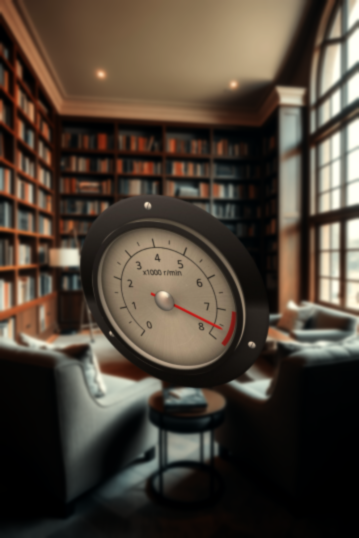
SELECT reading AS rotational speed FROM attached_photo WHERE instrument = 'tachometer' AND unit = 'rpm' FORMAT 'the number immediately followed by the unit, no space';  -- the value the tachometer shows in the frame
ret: 7500rpm
